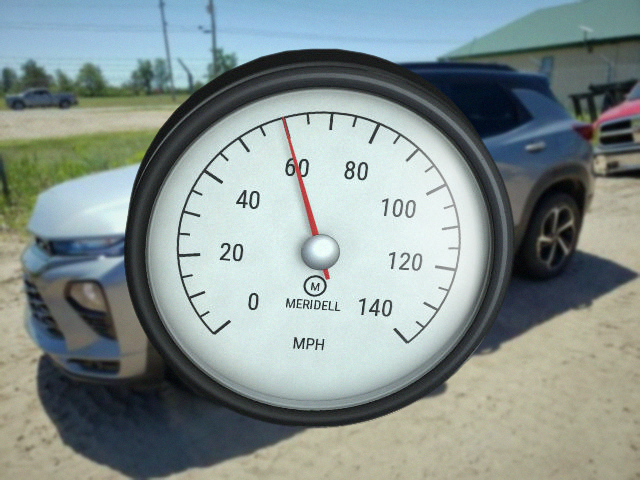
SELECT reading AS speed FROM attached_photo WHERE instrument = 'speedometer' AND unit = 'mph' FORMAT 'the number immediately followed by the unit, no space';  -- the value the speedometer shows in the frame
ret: 60mph
